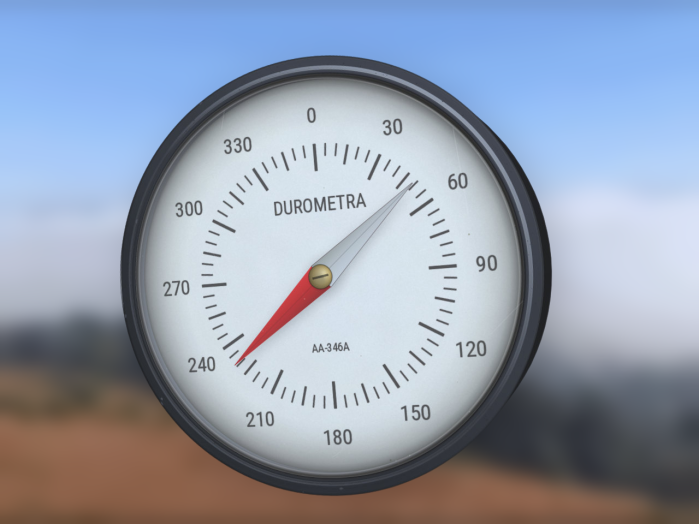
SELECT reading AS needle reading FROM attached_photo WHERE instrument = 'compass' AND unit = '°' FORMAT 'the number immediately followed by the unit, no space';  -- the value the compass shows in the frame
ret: 230°
